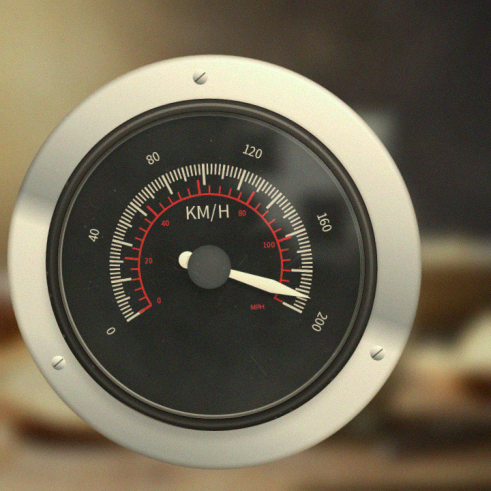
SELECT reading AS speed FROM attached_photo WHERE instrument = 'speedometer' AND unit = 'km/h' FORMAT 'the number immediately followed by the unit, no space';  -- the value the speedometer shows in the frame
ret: 192km/h
